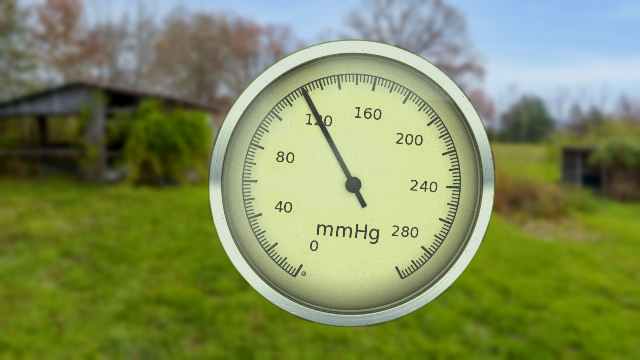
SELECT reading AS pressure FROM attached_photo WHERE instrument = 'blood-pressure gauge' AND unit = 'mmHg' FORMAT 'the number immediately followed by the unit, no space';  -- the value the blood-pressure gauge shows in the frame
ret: 120mmHg
